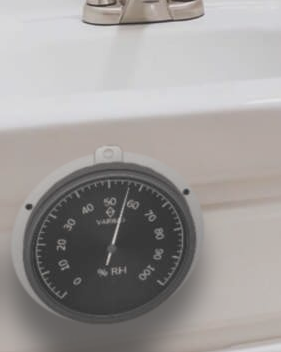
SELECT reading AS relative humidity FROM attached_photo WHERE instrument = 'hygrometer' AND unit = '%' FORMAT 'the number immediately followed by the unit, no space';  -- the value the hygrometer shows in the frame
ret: 56%
